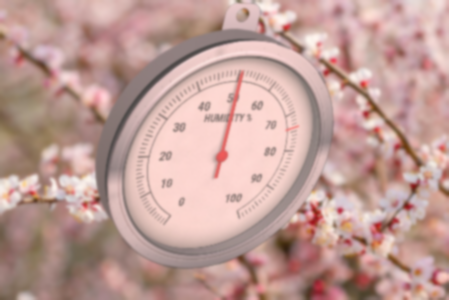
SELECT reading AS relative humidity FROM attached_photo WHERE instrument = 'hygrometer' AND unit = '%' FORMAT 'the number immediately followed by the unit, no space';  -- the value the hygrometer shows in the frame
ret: 50%
